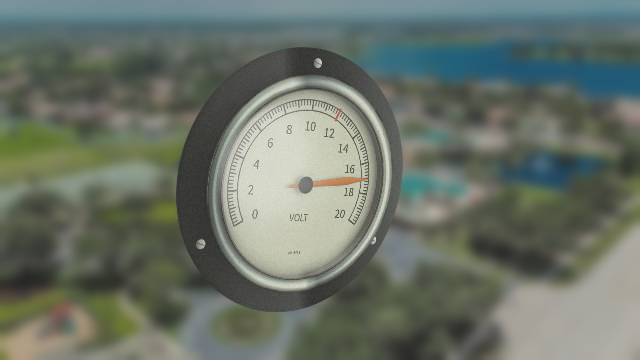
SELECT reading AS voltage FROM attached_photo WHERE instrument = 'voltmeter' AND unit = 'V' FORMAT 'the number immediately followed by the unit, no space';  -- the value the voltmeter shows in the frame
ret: 17V
